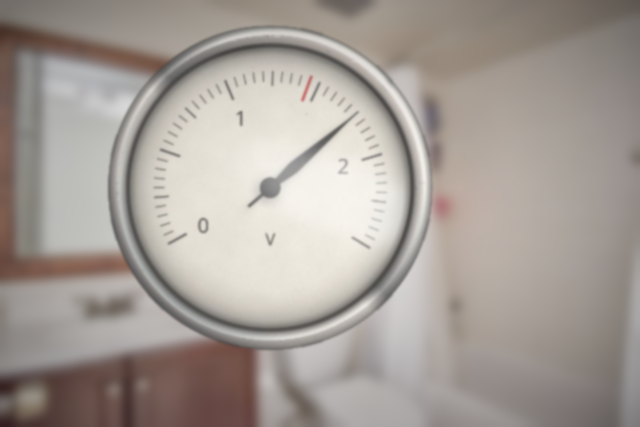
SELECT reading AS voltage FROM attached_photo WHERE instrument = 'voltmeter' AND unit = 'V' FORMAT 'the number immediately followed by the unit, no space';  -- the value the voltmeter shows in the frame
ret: 1.75V
